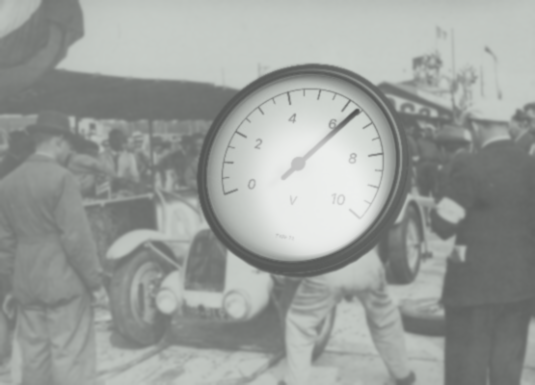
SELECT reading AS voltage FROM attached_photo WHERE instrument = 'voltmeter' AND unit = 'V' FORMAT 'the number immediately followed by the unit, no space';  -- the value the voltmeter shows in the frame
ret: 6.5V
